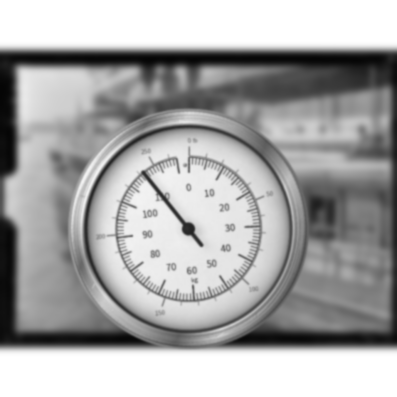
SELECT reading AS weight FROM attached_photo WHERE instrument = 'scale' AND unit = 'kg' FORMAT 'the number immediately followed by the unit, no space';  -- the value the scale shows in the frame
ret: 110kg
